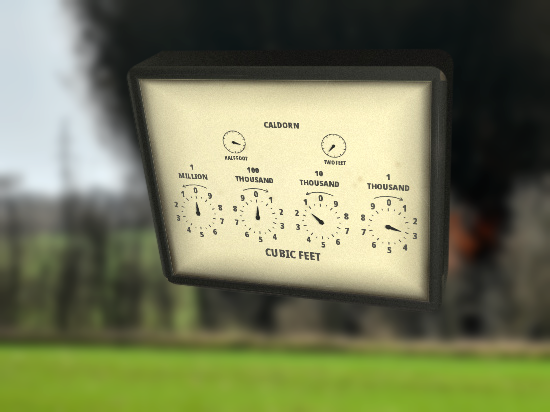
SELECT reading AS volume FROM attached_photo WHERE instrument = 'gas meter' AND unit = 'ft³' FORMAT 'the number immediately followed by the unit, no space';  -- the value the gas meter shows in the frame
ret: 1300ft³
